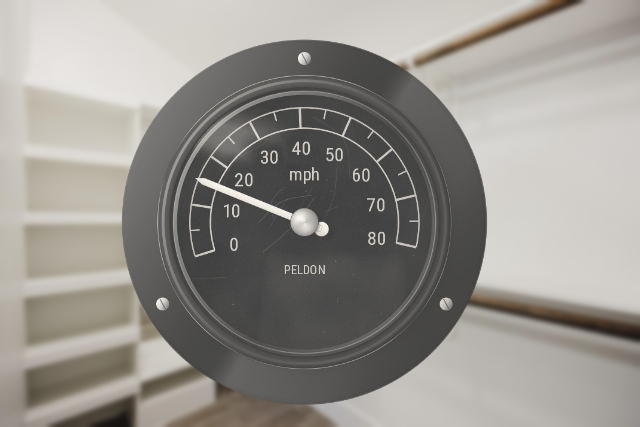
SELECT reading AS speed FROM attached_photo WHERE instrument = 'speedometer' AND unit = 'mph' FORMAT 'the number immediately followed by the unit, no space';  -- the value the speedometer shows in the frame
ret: 15mph
